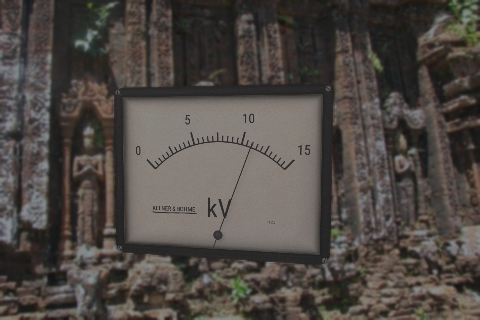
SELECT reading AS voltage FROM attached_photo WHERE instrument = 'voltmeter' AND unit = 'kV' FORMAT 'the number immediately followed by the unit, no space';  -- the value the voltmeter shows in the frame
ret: 11kV
